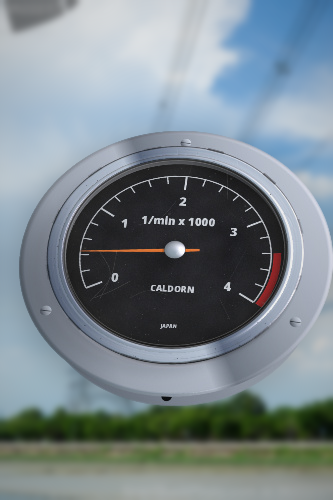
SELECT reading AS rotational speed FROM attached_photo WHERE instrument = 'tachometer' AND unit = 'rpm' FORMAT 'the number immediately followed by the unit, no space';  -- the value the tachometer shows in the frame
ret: 400rpm
